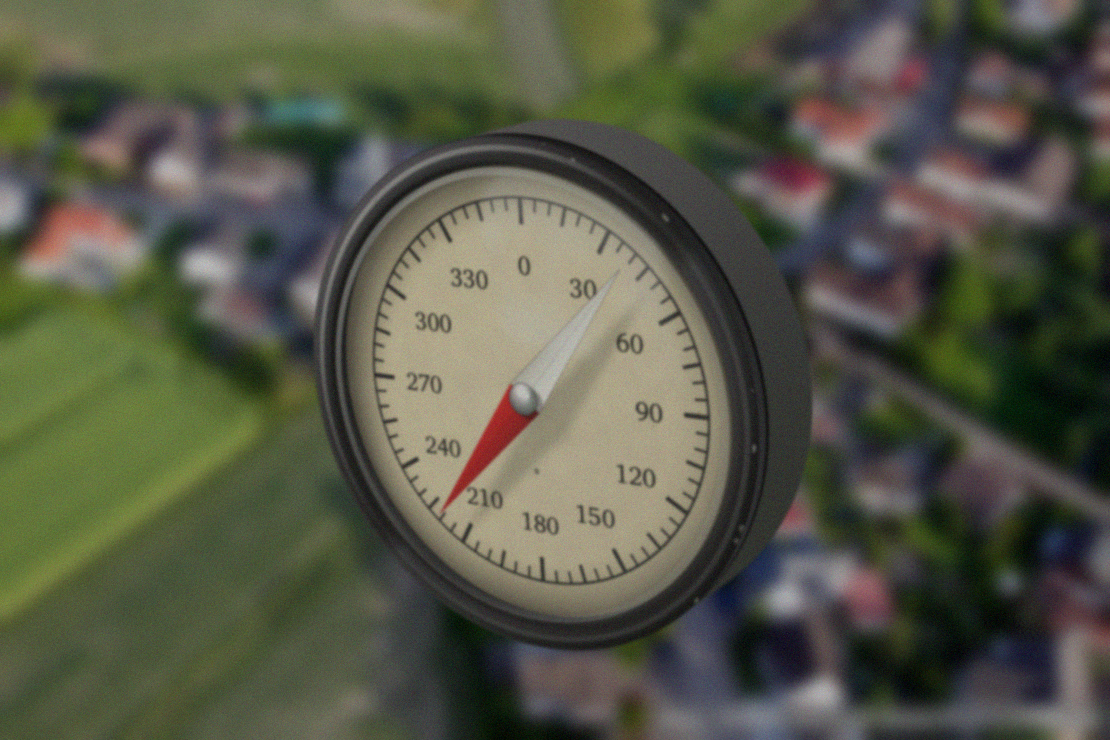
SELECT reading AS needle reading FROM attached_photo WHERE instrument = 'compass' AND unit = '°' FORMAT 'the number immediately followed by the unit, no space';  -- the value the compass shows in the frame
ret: 220°
